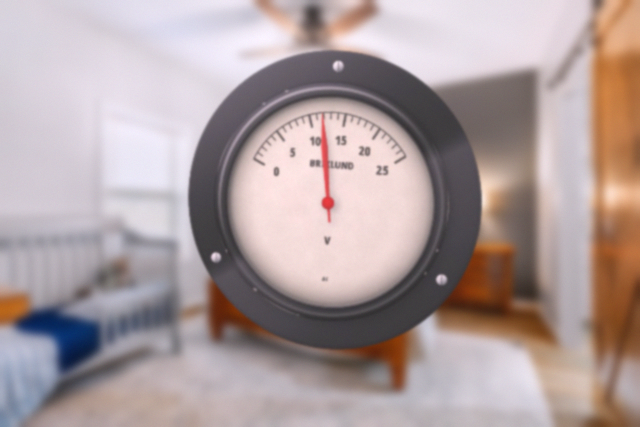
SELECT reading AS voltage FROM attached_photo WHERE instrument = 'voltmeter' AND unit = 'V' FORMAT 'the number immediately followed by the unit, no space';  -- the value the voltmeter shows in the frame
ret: 12V
